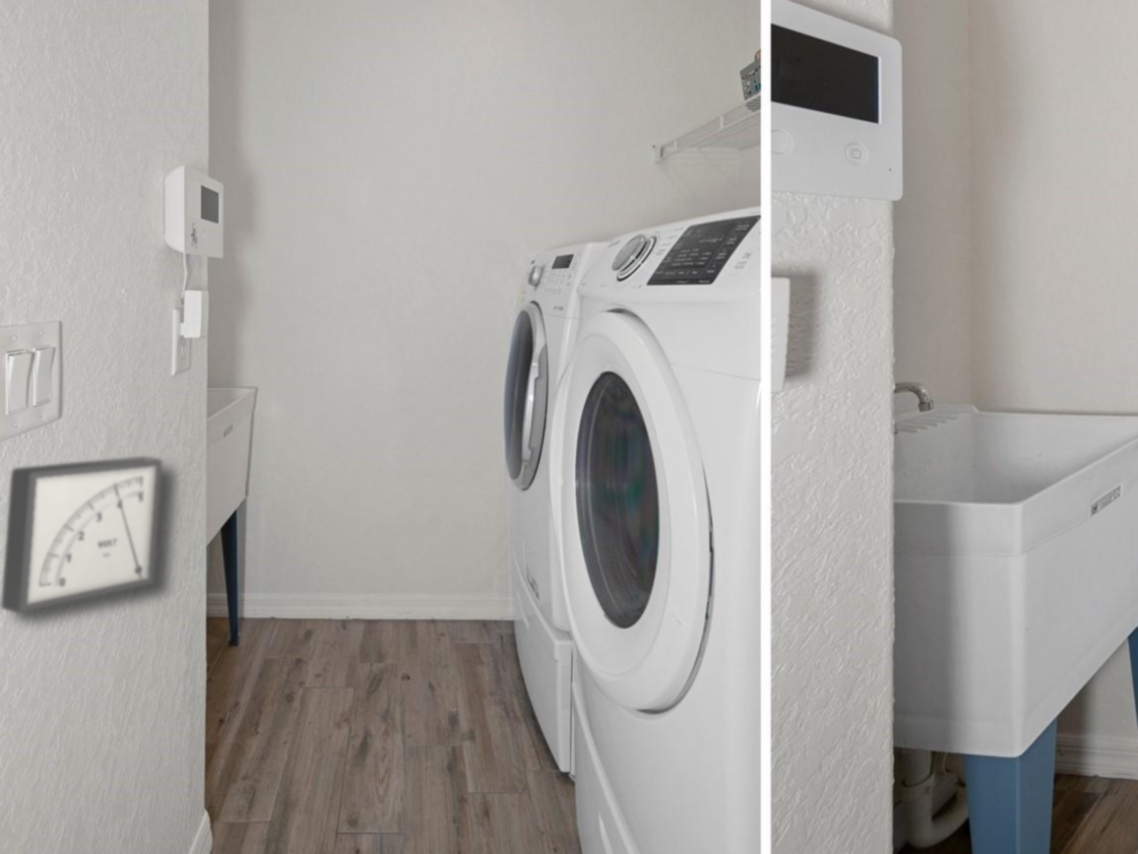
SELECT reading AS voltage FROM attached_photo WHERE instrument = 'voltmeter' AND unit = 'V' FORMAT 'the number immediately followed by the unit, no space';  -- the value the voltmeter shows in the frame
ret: 4V
